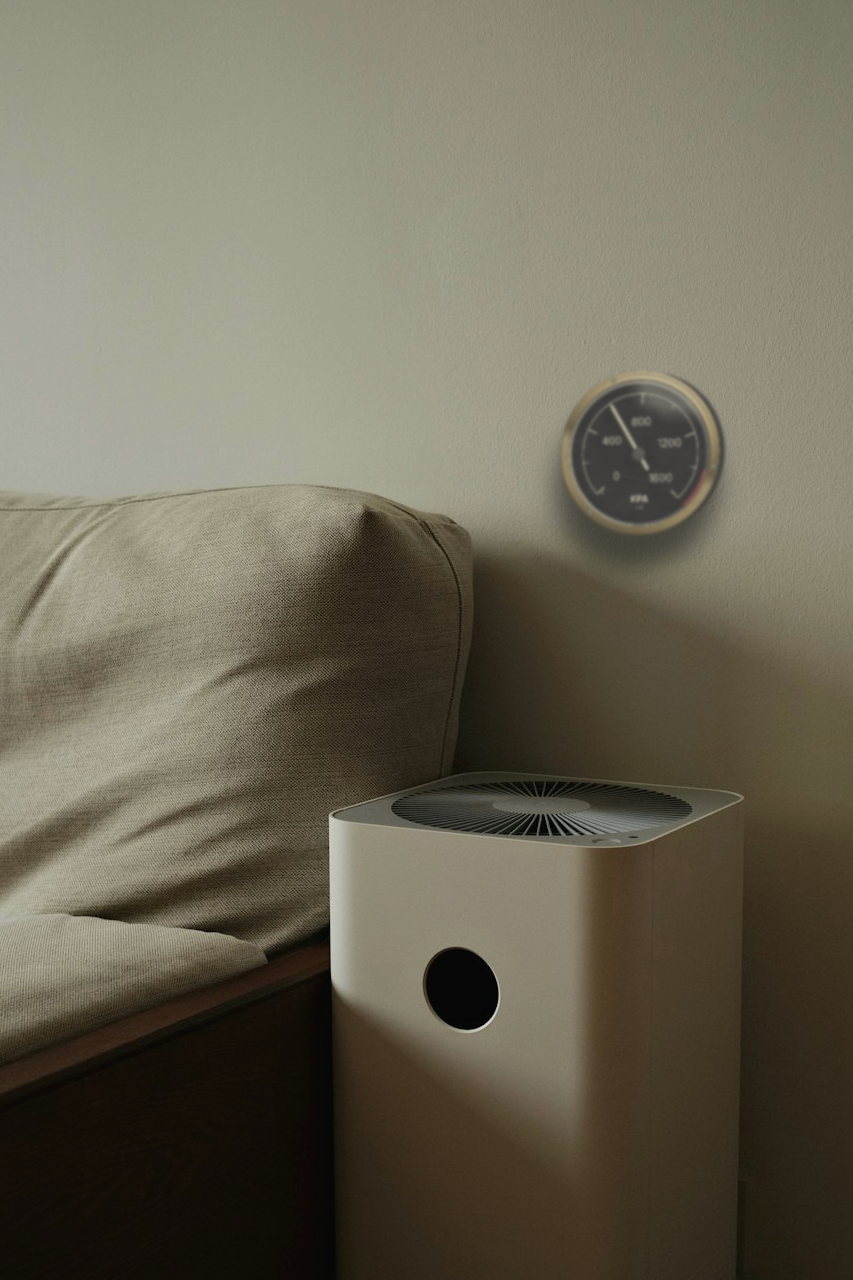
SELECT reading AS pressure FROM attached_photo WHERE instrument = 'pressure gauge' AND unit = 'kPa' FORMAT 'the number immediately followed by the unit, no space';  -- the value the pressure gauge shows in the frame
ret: 600kPa
